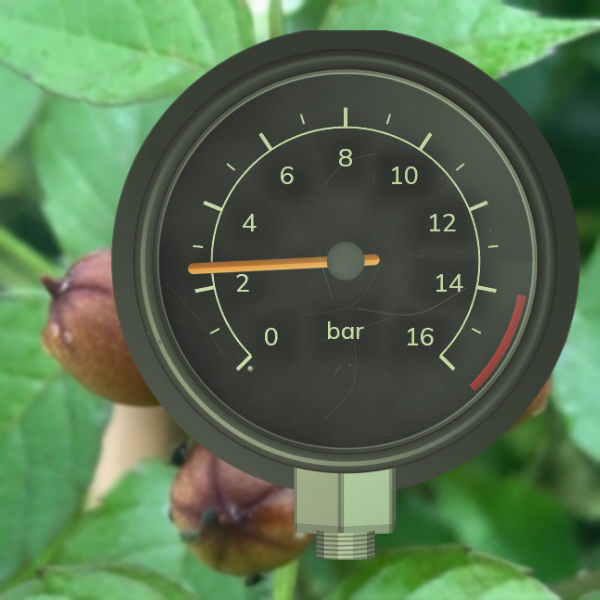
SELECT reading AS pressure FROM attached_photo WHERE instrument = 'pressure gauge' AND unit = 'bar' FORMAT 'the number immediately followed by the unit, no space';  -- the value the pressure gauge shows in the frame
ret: 2.5bar
